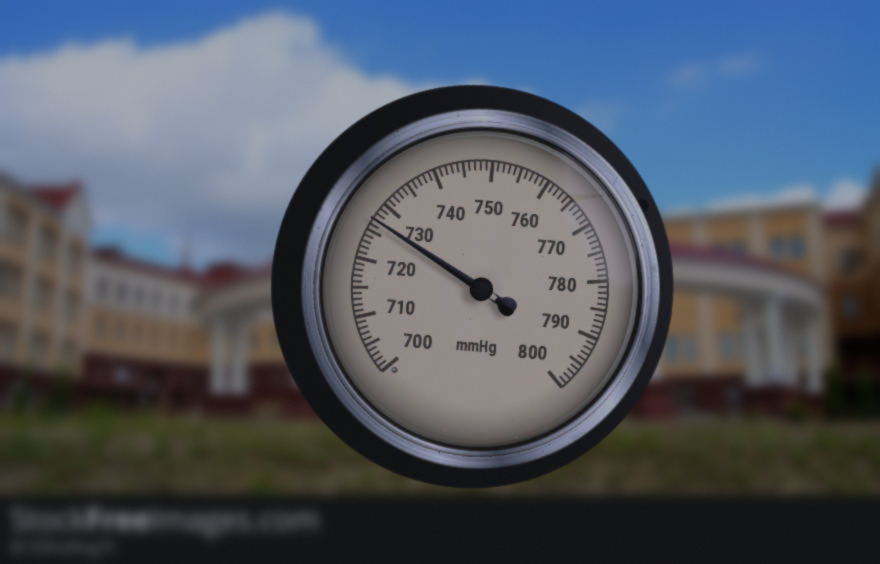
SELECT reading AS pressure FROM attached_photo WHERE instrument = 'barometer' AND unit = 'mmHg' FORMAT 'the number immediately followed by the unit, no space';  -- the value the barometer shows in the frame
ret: 727mmHg
